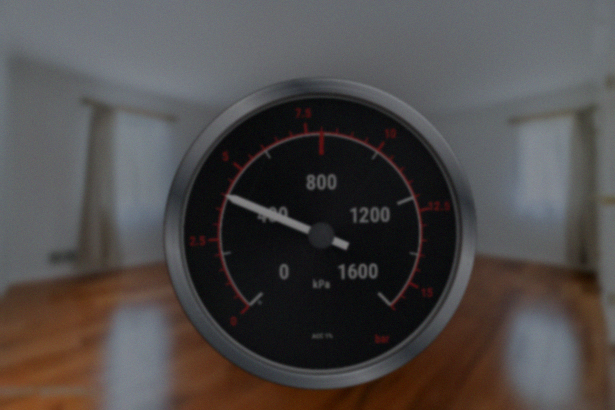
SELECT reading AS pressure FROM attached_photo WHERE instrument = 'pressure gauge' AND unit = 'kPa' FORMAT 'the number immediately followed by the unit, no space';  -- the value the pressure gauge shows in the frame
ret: 400kPa
